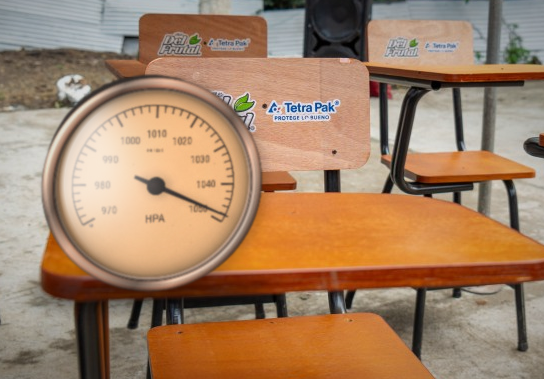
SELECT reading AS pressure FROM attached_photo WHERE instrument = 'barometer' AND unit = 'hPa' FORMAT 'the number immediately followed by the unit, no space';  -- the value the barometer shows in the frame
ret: 1048hPa
